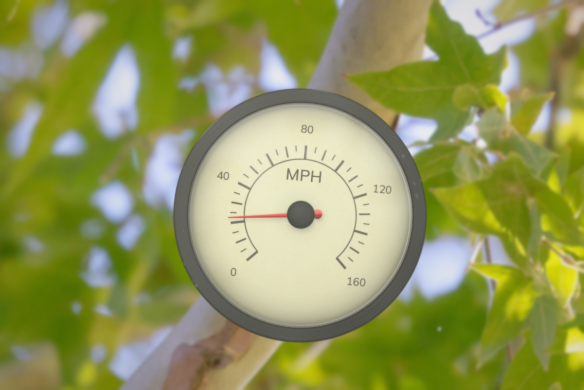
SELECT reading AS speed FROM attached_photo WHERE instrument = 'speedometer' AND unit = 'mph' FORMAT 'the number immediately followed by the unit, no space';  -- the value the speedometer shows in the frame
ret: 22.5mph
